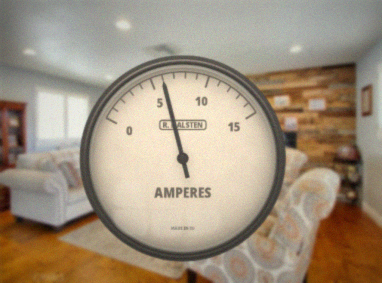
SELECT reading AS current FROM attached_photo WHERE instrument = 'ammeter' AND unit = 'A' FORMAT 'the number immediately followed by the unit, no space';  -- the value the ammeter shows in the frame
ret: 6A
